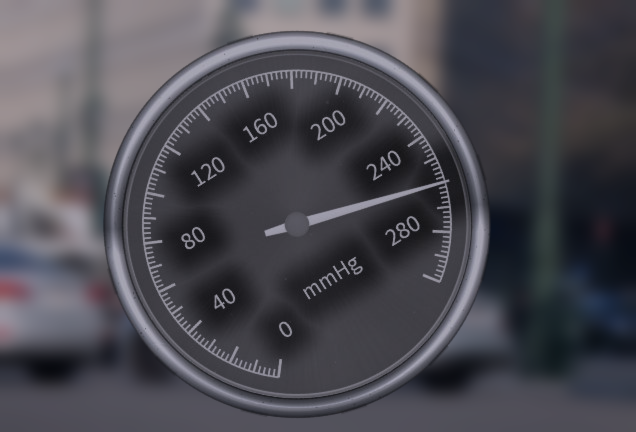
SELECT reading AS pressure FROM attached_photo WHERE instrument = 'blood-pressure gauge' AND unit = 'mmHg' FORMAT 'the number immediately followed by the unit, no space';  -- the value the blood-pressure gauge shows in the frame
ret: 260mmHg
